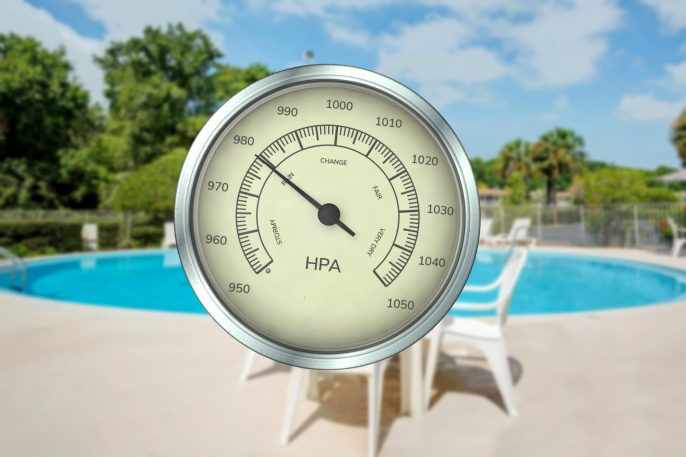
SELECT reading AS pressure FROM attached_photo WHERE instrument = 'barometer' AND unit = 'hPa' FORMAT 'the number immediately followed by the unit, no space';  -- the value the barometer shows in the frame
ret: 979hPa
